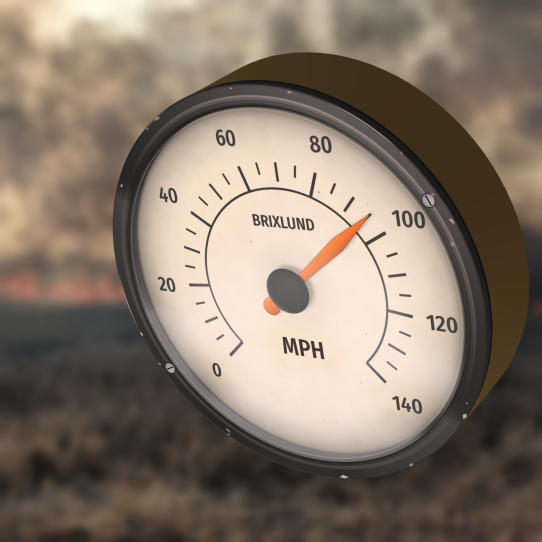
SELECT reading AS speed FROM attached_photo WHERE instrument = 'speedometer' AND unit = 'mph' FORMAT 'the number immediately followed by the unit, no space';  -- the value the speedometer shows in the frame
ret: 95mph
